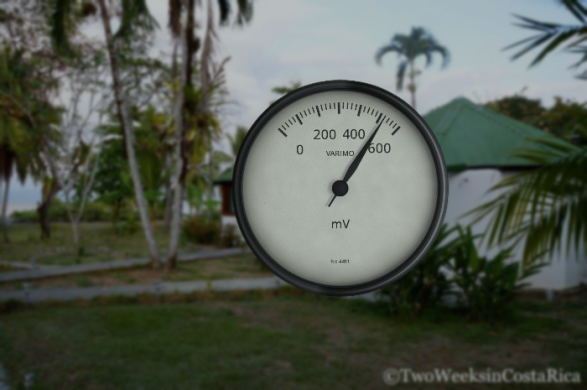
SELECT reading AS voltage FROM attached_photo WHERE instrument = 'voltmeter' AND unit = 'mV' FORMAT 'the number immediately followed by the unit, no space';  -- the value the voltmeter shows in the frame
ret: 520mV
